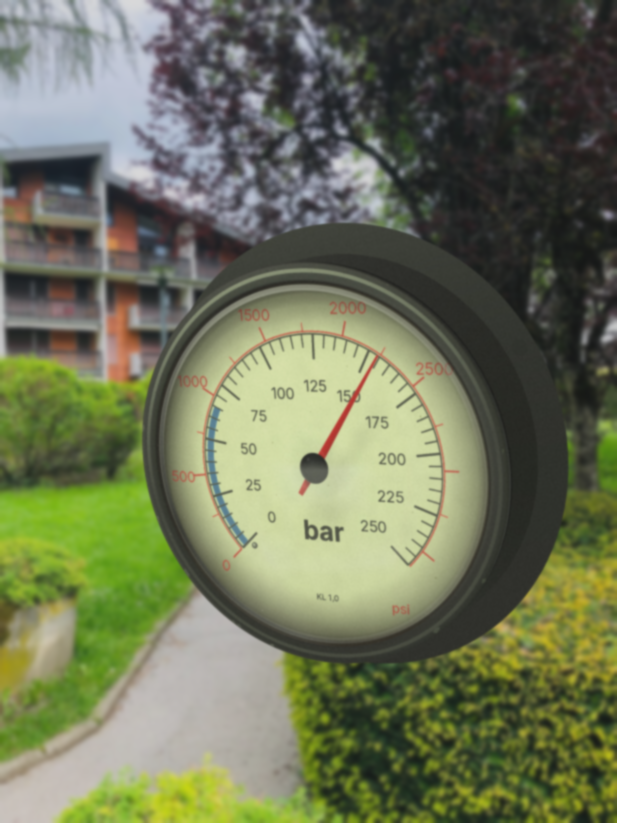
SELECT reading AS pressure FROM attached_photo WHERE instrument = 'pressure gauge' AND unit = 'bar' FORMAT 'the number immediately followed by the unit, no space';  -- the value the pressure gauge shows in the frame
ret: 155bar
